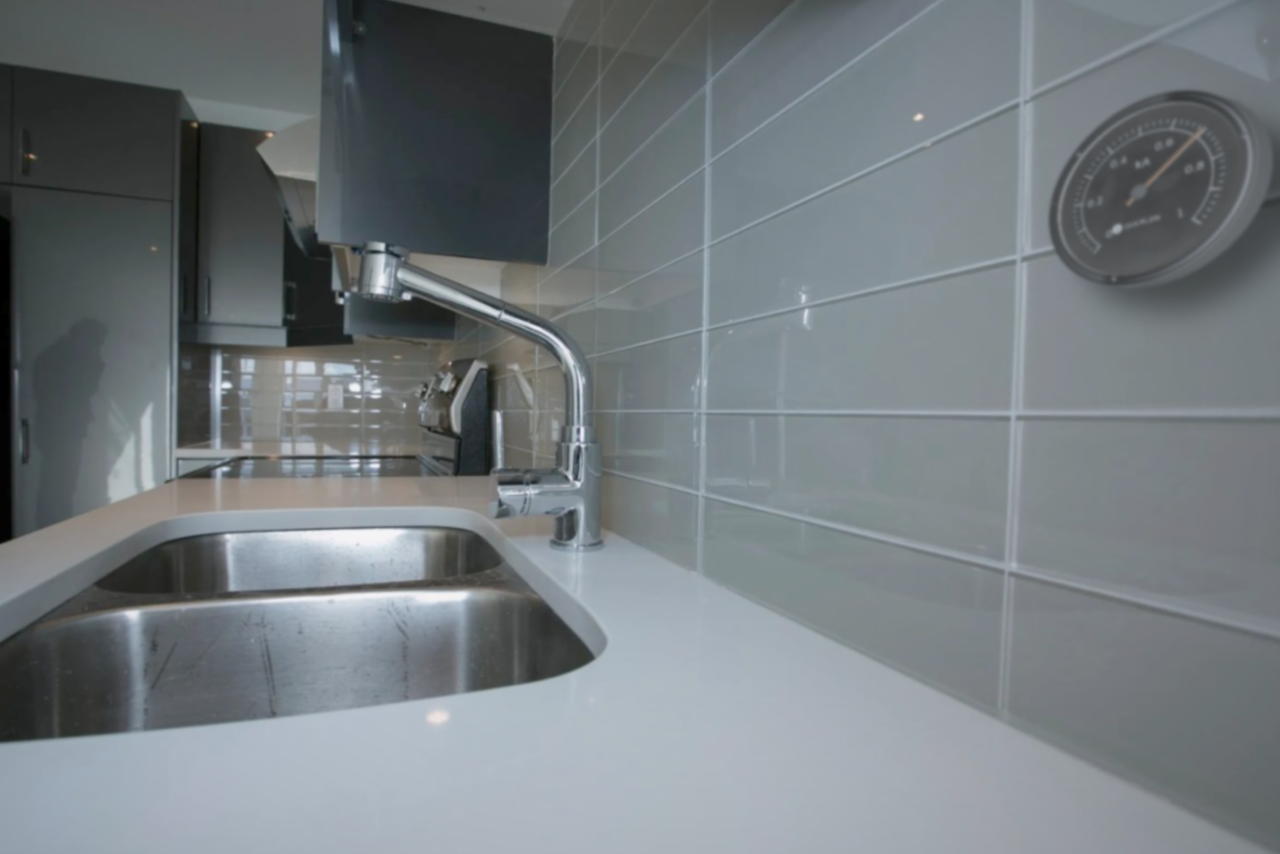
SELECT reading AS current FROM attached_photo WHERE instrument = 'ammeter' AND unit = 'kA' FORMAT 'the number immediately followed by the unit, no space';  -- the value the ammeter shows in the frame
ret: 0.7kA
